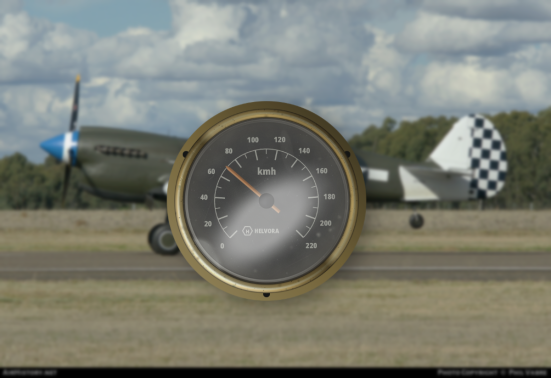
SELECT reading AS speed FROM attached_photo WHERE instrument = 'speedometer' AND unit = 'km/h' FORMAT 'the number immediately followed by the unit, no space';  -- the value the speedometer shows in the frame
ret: 70km/h
